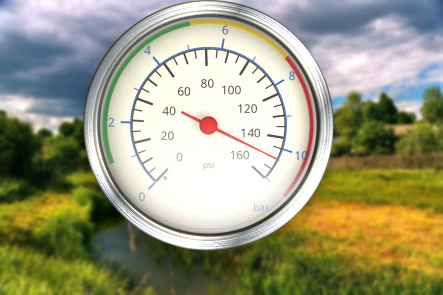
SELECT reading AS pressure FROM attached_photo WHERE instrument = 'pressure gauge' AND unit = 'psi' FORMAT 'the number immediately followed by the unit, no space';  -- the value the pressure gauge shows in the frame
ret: 150psi
